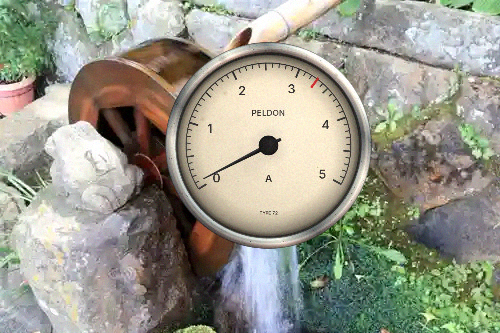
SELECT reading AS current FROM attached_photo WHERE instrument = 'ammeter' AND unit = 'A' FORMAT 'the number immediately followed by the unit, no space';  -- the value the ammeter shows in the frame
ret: 0.1A
